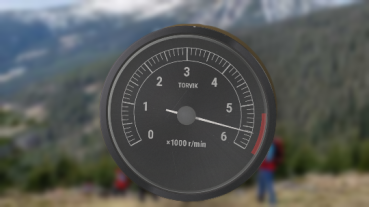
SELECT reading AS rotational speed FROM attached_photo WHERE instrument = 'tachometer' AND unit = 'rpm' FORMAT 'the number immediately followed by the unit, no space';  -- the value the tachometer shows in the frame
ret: 5600rpm
